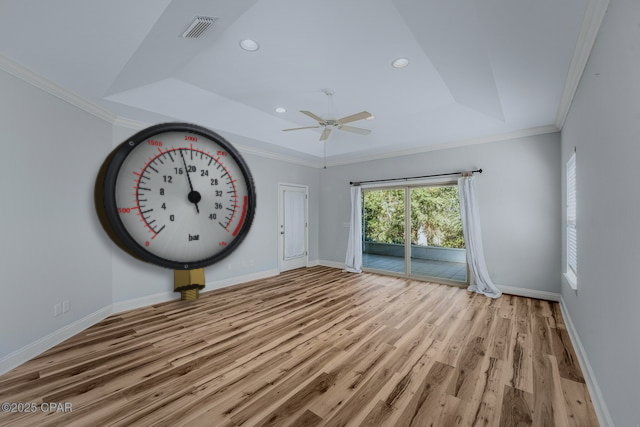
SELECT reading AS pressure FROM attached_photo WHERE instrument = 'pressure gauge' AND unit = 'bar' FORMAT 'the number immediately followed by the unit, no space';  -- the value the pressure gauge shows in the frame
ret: 18bar
